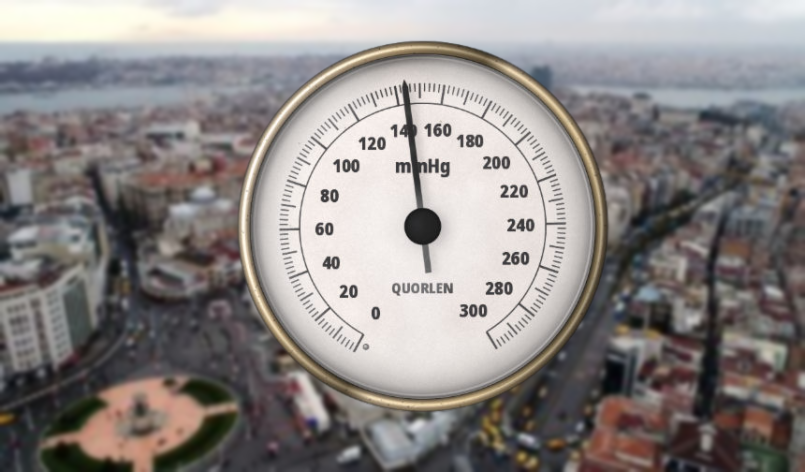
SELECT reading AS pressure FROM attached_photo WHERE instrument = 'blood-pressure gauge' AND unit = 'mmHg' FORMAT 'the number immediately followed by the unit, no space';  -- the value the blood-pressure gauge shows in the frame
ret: 144mmHg
